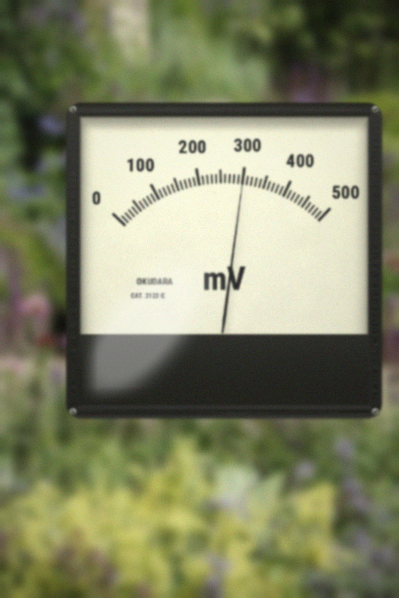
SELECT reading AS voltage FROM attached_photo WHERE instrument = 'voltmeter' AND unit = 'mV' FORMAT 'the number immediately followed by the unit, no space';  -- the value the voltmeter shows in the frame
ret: 300mV
